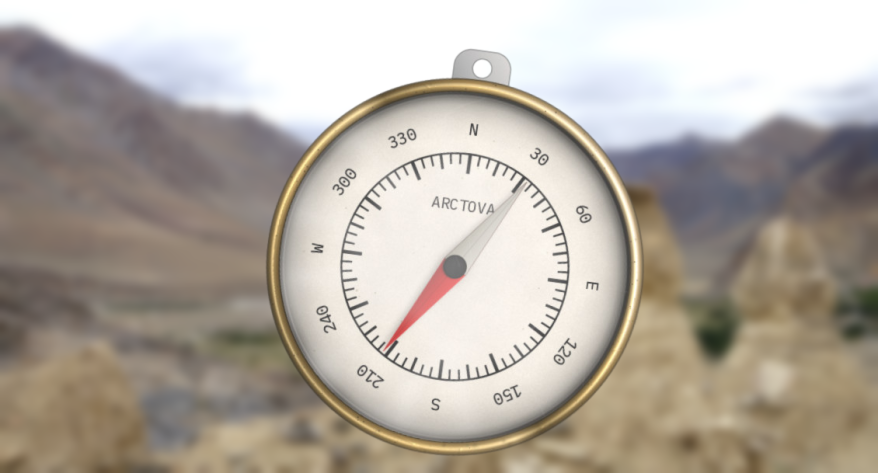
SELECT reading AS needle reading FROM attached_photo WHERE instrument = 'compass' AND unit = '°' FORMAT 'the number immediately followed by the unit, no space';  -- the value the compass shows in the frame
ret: 212.5°
